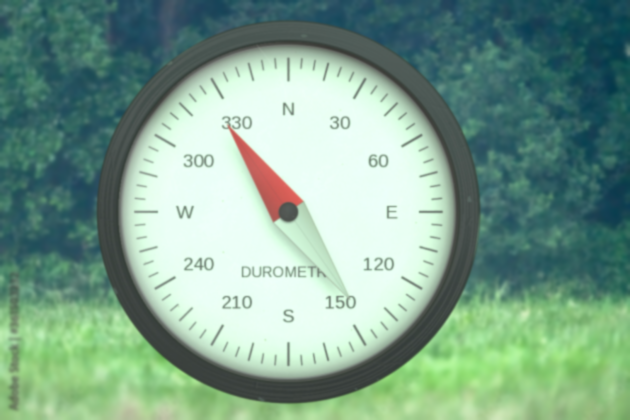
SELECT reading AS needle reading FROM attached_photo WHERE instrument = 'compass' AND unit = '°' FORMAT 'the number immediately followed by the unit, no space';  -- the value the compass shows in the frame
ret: 325°
